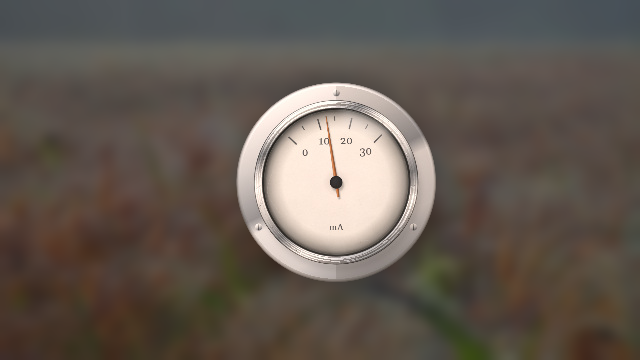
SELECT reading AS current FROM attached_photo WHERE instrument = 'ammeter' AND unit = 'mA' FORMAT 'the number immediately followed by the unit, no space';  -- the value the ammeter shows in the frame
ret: 12.5mA
